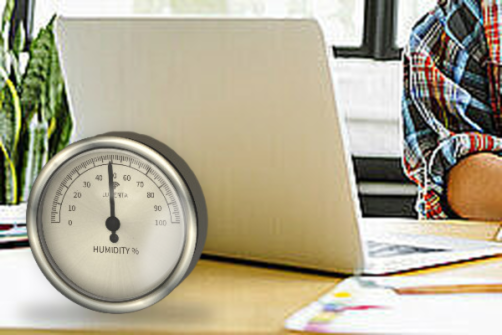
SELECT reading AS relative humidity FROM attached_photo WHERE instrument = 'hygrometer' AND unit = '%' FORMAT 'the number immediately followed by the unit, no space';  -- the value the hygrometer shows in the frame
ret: 50%
